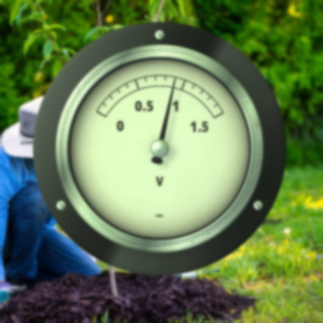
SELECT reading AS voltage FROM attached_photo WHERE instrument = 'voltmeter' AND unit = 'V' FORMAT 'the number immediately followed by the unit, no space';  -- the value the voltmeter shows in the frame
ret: 0.9V
